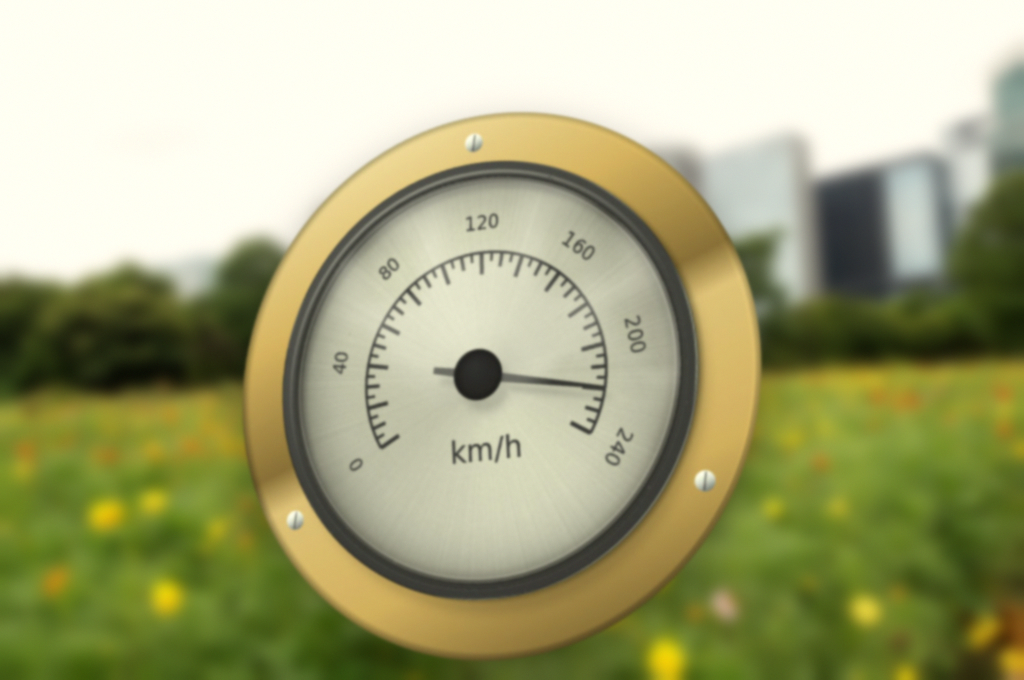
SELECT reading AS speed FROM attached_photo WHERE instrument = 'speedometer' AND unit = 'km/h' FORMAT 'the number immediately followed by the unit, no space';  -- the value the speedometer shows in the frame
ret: 220km/h
